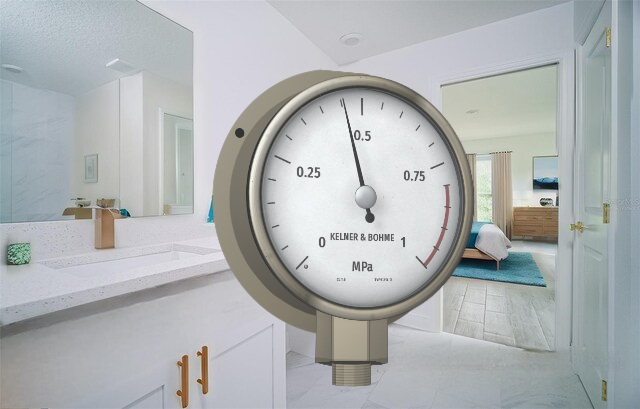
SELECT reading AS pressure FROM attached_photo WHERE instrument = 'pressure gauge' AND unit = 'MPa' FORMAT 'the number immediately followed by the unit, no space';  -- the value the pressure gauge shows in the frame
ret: 0.45MPa
